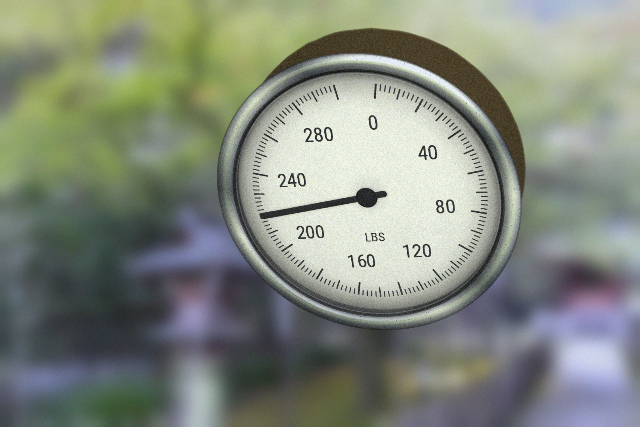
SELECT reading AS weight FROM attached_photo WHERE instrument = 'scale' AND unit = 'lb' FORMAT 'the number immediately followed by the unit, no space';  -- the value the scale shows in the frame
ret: 220lb
